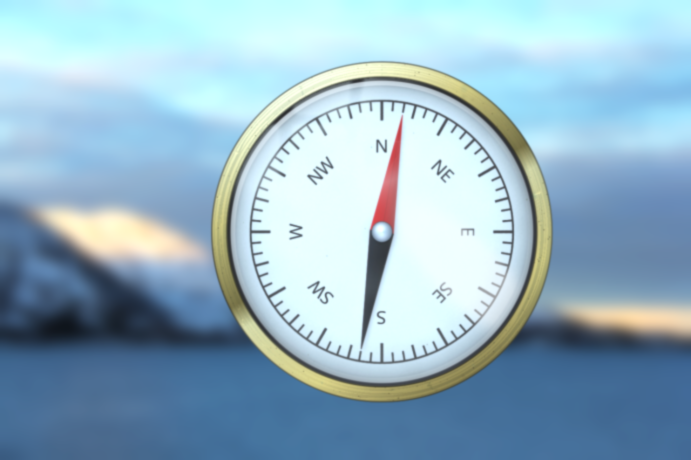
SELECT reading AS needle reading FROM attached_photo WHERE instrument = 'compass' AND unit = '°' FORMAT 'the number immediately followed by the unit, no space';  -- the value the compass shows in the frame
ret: 10°
